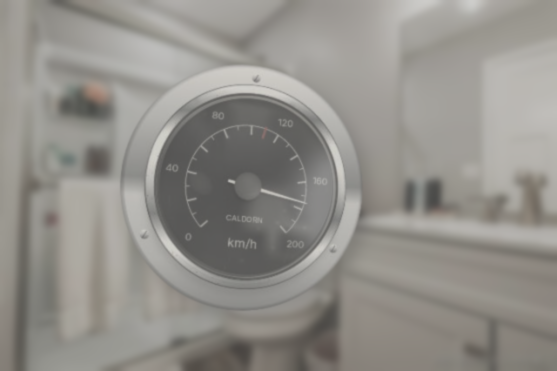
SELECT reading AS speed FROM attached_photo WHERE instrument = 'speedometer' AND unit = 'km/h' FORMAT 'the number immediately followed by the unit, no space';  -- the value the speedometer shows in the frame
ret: 175km/h
